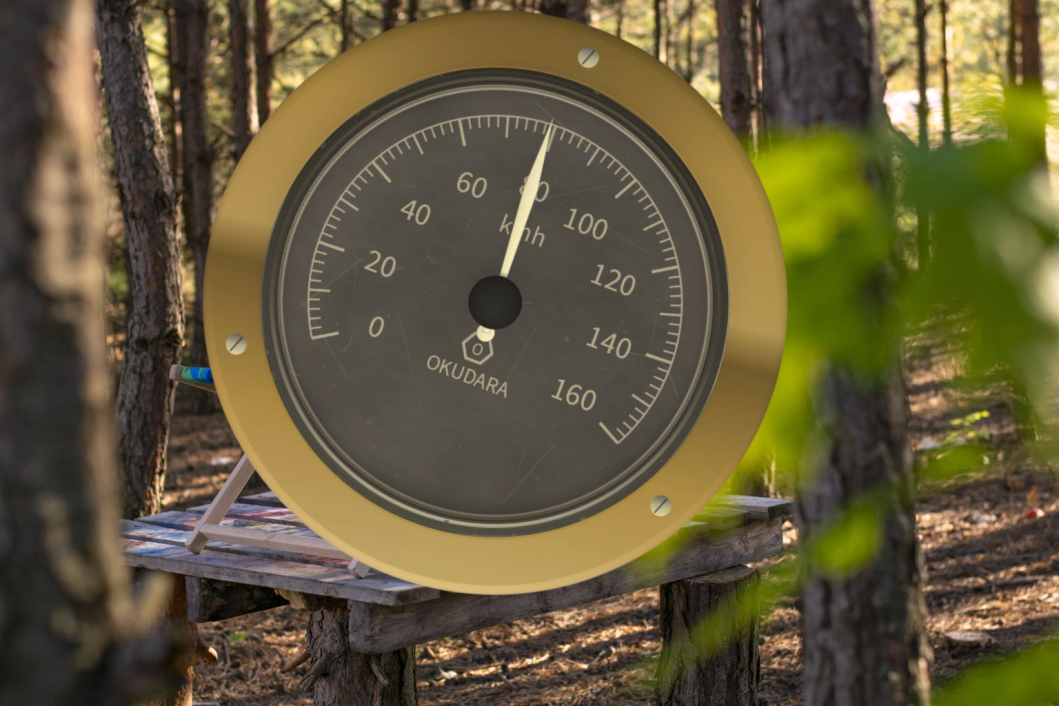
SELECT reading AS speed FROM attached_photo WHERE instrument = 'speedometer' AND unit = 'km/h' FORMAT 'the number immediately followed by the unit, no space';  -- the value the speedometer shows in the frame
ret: 79km/h
